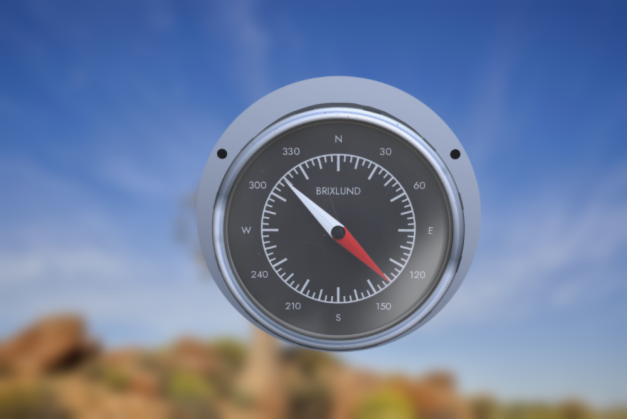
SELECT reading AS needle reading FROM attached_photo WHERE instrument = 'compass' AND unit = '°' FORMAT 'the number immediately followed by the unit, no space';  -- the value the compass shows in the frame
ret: 135°
